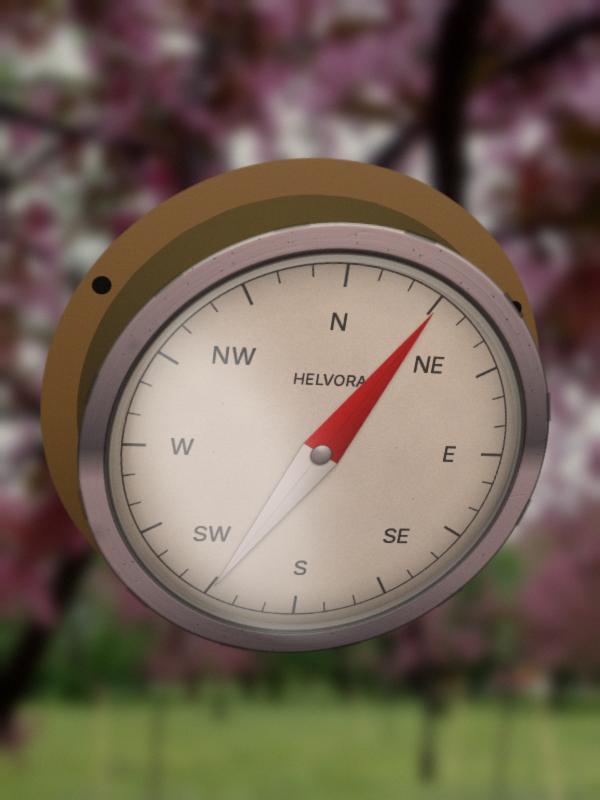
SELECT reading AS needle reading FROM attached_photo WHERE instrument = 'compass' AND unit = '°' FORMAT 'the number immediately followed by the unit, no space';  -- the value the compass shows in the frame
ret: 30°
